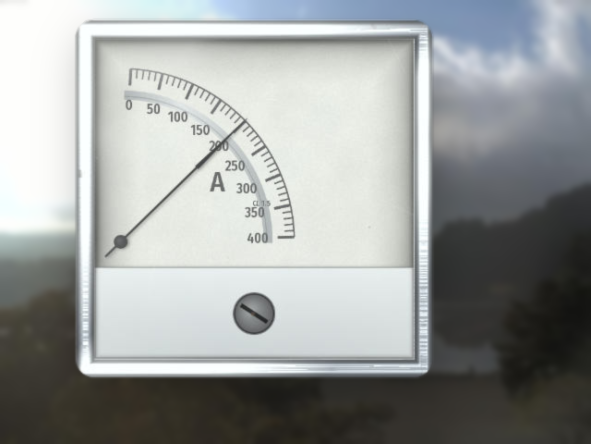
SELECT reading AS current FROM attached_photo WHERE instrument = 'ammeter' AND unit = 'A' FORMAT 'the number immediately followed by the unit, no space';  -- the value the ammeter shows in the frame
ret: 200A
